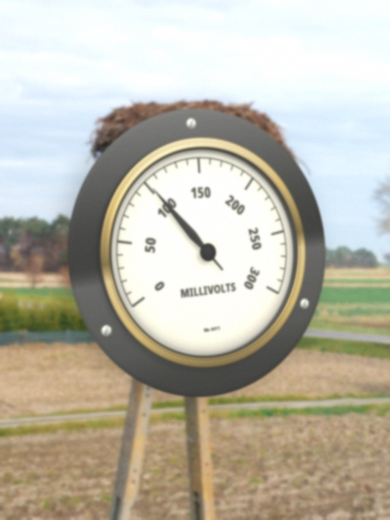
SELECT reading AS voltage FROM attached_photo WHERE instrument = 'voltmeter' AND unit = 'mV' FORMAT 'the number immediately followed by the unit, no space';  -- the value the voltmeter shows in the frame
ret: 100mV
